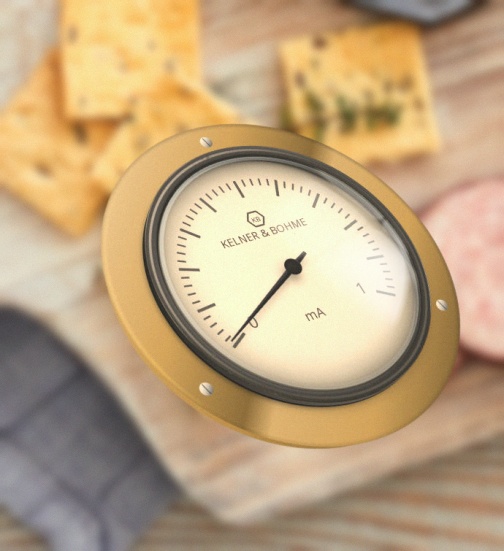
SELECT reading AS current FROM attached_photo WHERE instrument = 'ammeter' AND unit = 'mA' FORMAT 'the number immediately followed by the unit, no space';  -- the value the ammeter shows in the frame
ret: 0.01mA
